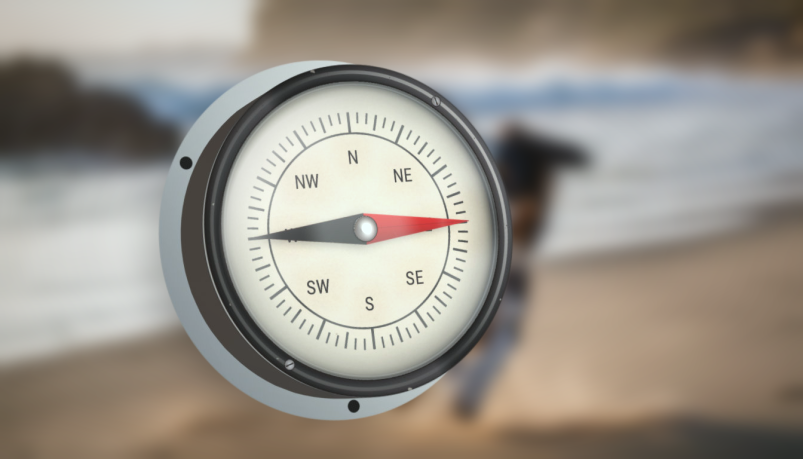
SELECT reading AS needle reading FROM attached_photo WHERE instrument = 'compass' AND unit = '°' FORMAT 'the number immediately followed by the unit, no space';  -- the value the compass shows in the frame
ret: 90°
